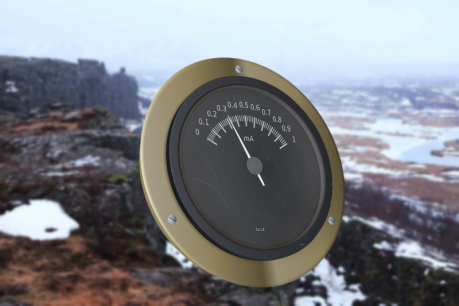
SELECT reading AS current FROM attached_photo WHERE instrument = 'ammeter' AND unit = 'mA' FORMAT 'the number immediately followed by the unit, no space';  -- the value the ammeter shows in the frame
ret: 0.3mA
